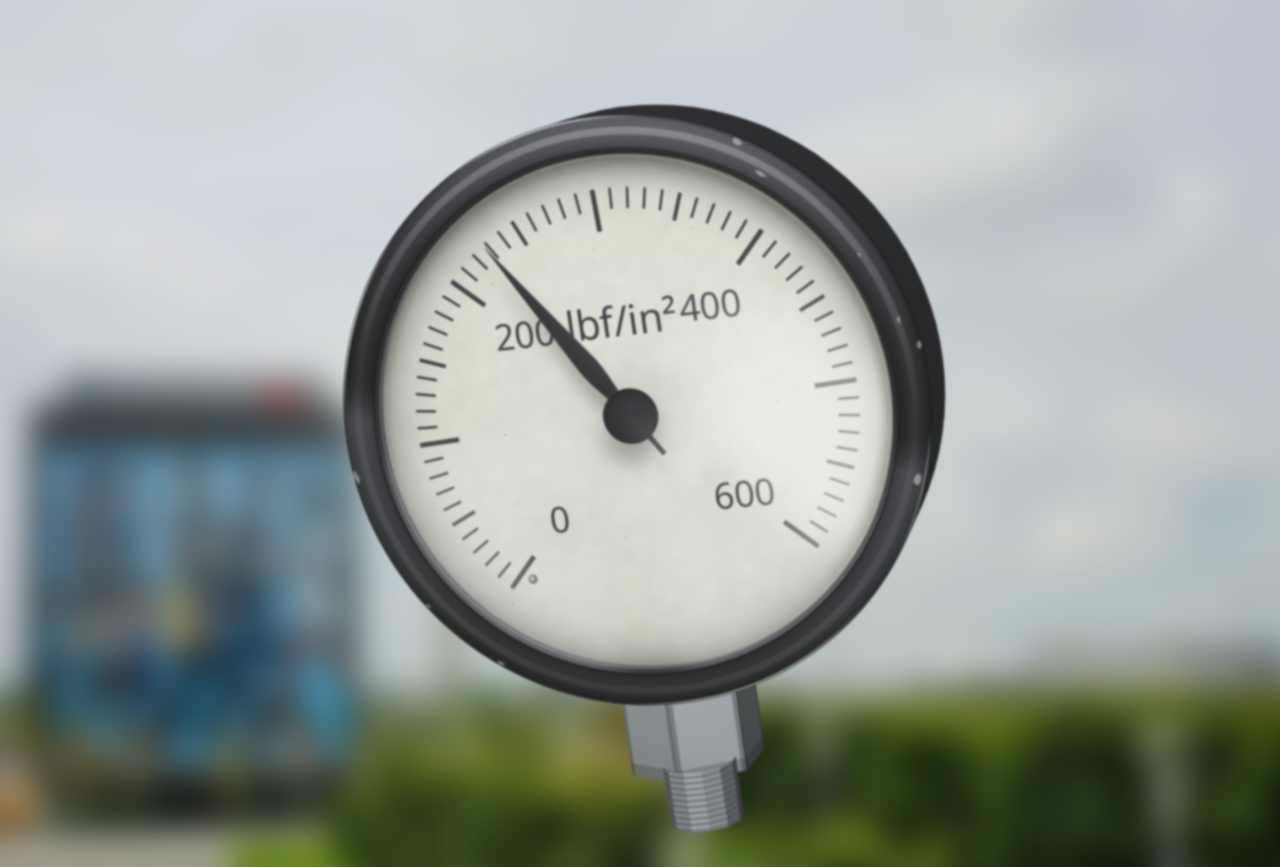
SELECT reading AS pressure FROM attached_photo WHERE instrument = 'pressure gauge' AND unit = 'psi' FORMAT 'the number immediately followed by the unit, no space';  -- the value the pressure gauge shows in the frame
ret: 230psi
